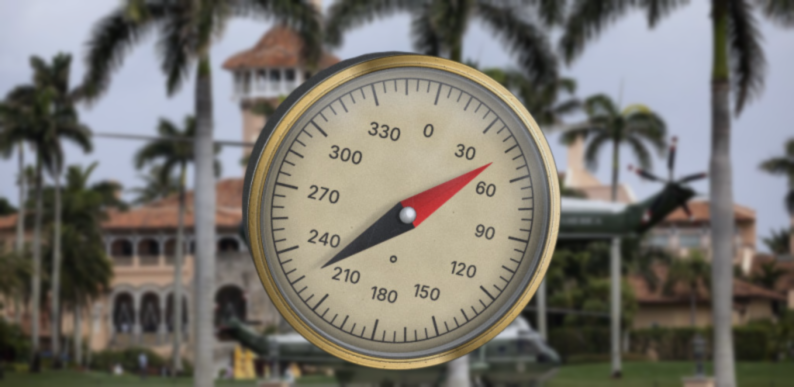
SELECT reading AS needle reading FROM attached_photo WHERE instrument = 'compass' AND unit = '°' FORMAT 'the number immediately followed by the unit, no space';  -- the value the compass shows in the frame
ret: 45°
